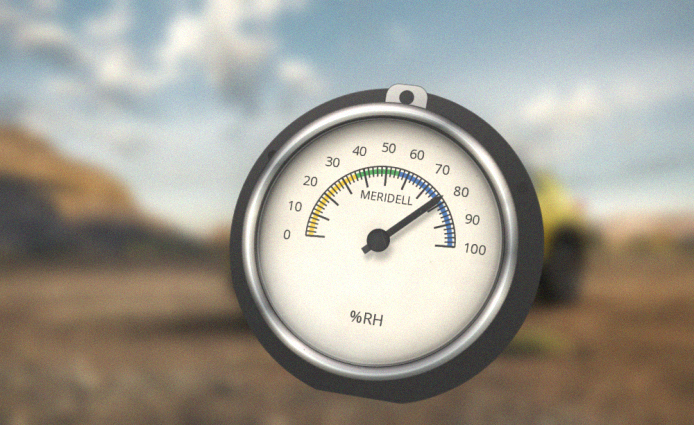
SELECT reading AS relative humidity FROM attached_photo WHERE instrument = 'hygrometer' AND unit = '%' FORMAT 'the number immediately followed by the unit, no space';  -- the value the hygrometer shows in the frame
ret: 78%
